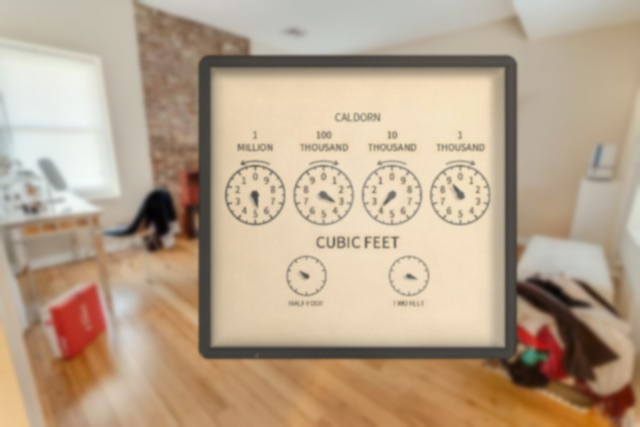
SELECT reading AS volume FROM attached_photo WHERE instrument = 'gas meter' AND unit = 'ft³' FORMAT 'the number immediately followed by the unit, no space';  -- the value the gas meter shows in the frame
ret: 533900ft³
